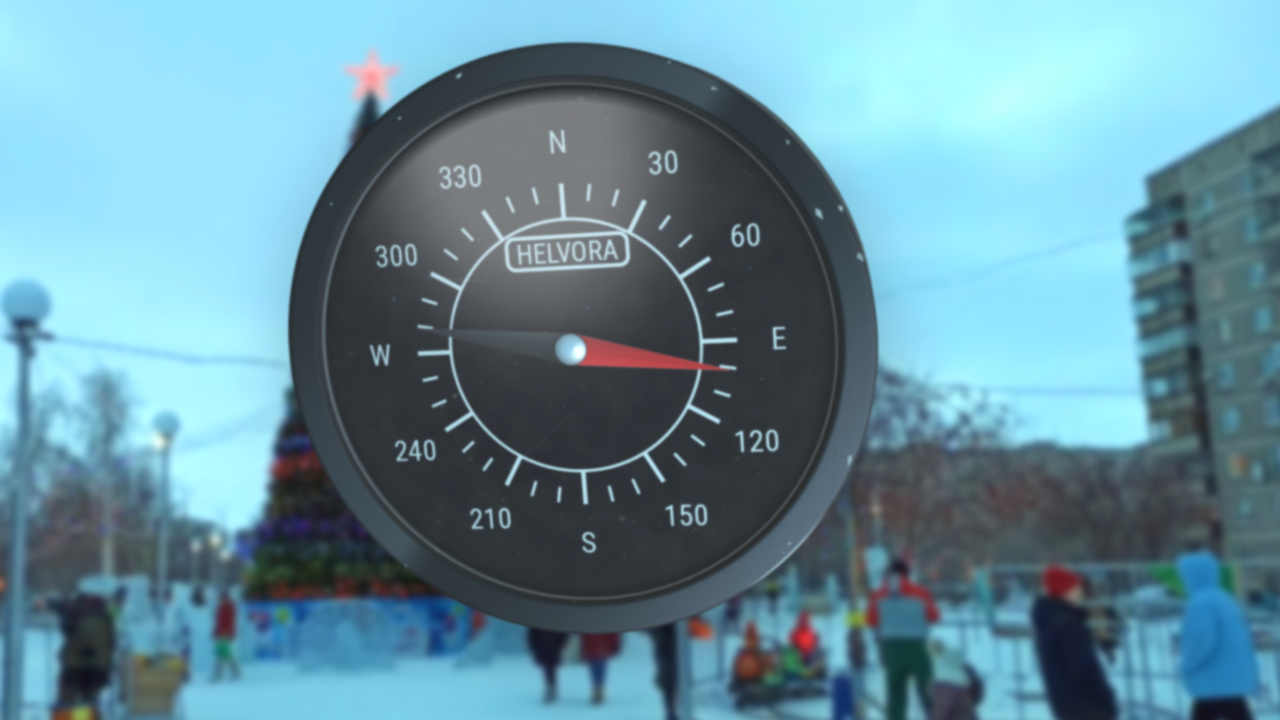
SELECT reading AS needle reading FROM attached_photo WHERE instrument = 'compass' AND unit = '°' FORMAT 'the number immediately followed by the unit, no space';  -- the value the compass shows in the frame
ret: 100°
